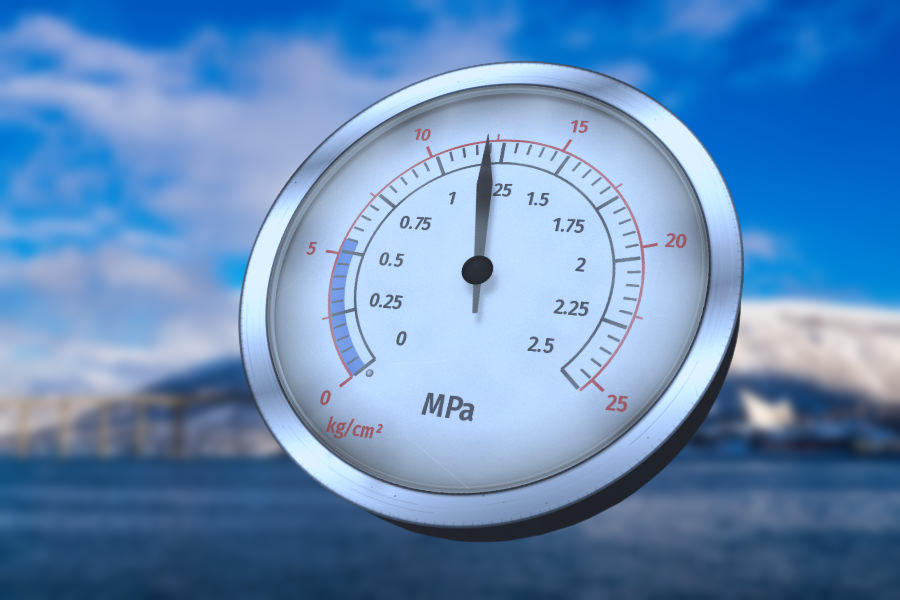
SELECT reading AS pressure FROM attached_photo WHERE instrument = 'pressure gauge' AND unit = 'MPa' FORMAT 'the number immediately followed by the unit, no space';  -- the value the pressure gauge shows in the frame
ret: 1.2MPa
